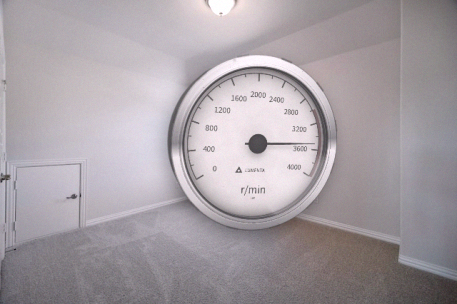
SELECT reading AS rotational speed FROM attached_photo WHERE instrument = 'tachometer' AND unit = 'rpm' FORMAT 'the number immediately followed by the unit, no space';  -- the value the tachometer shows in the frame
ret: 3500rpm
